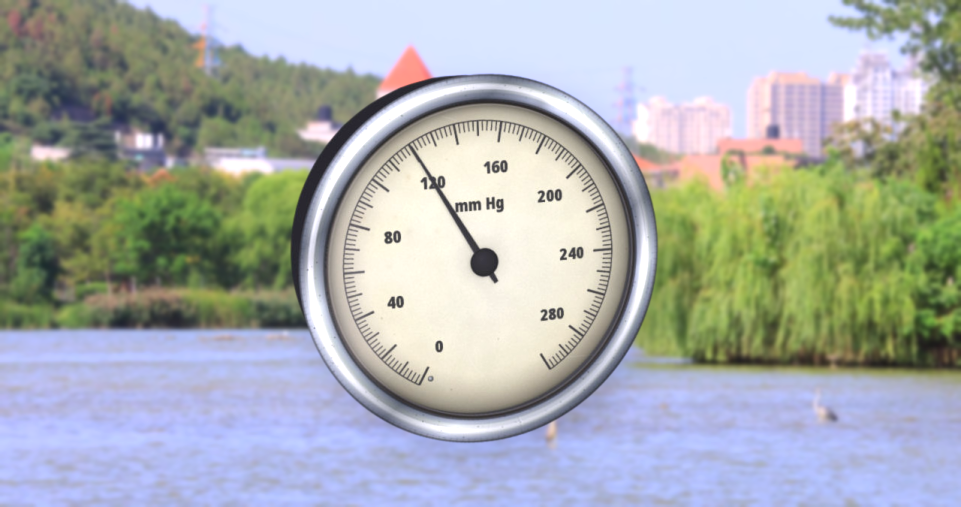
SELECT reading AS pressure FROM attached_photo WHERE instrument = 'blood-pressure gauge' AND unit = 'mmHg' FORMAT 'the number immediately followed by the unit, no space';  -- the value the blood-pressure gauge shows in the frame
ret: 120mmHg
